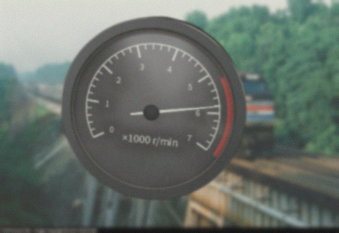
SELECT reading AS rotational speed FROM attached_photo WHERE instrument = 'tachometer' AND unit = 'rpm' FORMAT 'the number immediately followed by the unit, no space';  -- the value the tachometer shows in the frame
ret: 5800rpm
